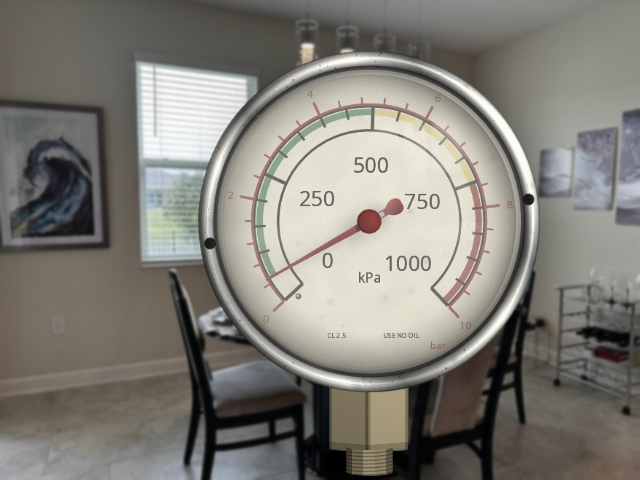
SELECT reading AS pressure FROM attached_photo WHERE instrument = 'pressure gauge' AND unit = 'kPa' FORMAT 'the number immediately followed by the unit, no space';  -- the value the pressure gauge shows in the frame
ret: 50kPa
